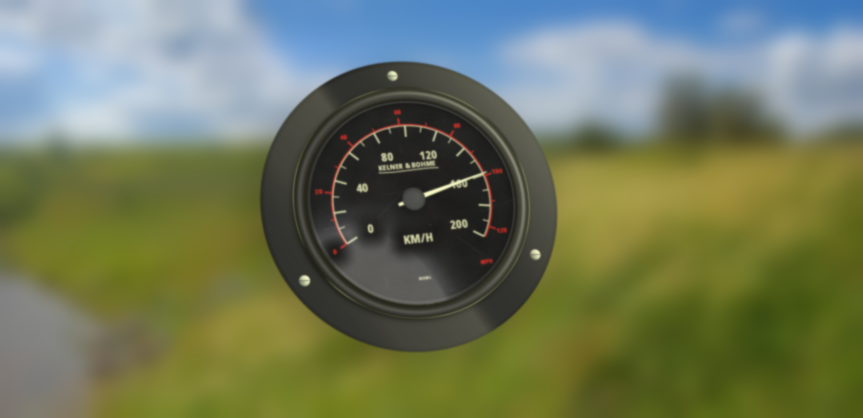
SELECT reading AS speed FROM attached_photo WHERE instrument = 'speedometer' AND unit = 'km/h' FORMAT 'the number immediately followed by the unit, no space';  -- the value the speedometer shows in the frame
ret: 160km/h
